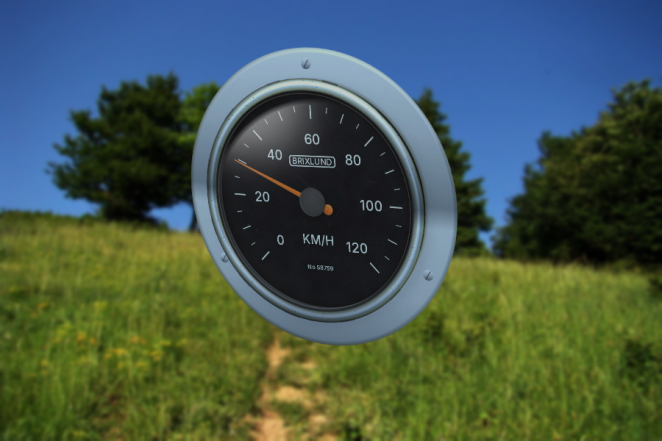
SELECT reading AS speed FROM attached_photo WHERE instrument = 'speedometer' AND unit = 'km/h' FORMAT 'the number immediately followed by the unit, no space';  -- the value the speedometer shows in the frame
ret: 30km/h
